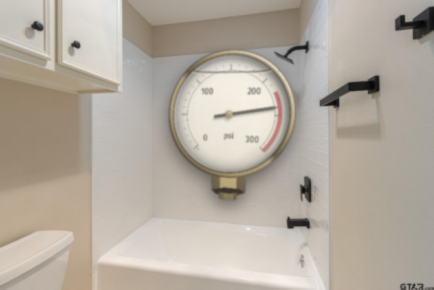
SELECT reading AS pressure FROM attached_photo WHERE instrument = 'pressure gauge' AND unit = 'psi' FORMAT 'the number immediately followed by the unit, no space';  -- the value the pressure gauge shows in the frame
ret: 240psi
